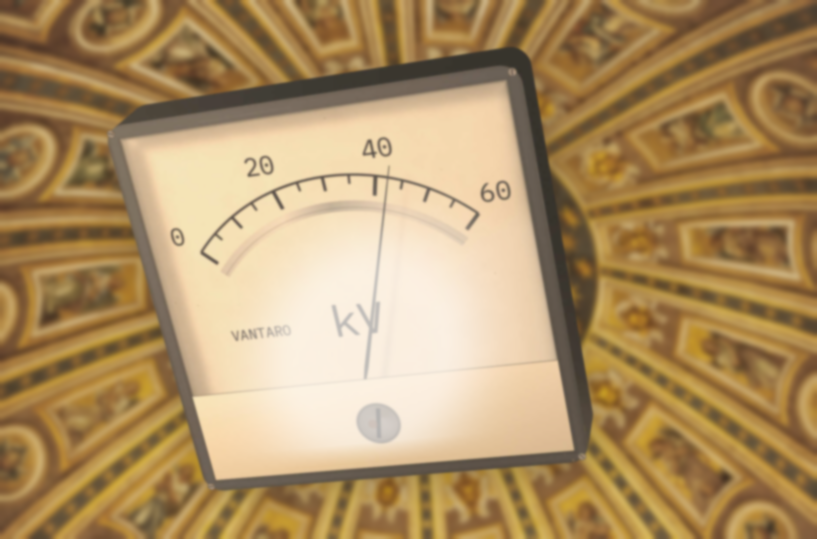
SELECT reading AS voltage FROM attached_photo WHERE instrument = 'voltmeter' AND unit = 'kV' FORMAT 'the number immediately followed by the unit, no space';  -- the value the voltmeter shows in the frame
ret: 42.5kV
